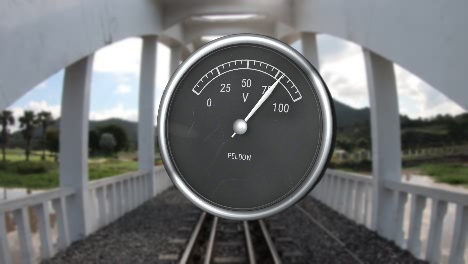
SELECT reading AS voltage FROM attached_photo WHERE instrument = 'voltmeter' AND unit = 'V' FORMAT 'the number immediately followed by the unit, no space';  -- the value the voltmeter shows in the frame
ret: 80V
